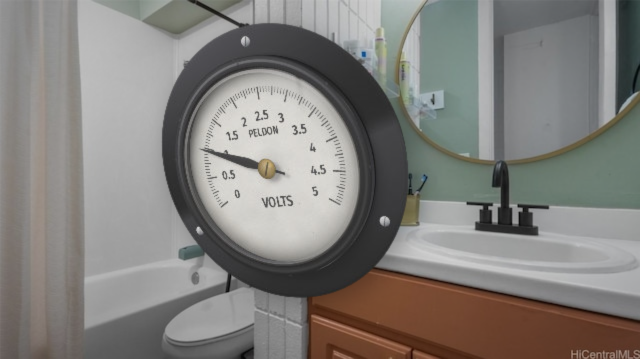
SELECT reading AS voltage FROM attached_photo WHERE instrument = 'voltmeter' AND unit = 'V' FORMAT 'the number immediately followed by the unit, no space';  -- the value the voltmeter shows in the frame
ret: 1V
